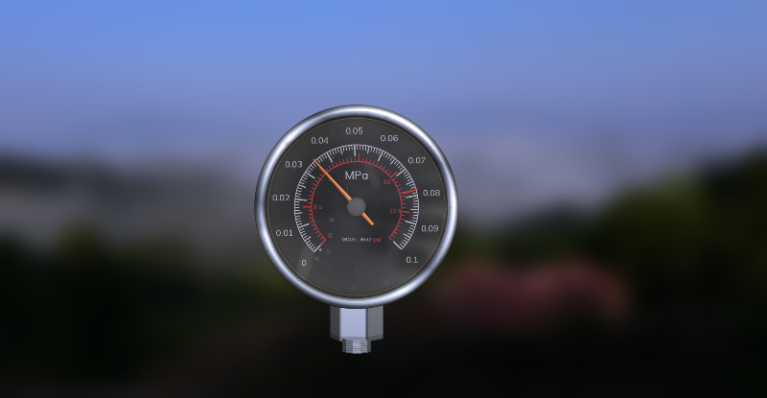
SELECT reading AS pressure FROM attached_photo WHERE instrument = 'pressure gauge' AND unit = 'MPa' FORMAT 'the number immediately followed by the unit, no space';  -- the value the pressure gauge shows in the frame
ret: 0.035MPa
